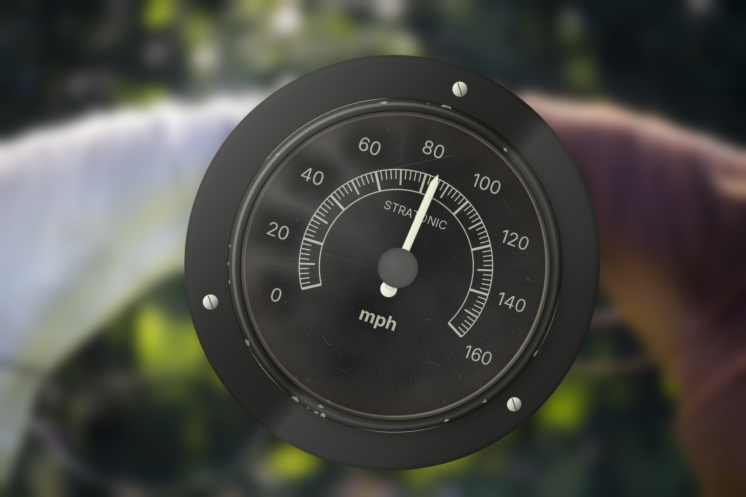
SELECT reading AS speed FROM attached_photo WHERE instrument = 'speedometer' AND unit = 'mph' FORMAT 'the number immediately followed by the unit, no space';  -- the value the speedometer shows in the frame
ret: 84mph
